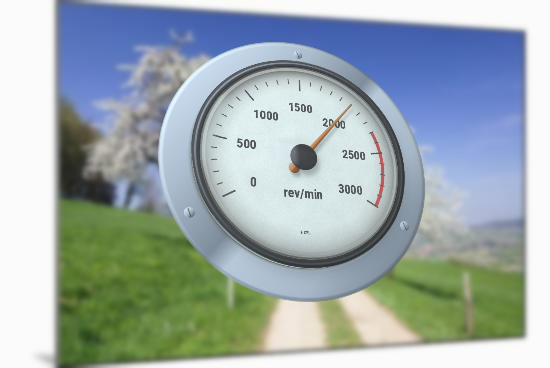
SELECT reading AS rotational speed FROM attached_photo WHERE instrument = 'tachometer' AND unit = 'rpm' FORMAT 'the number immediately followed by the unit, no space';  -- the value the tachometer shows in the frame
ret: 2000rpm
